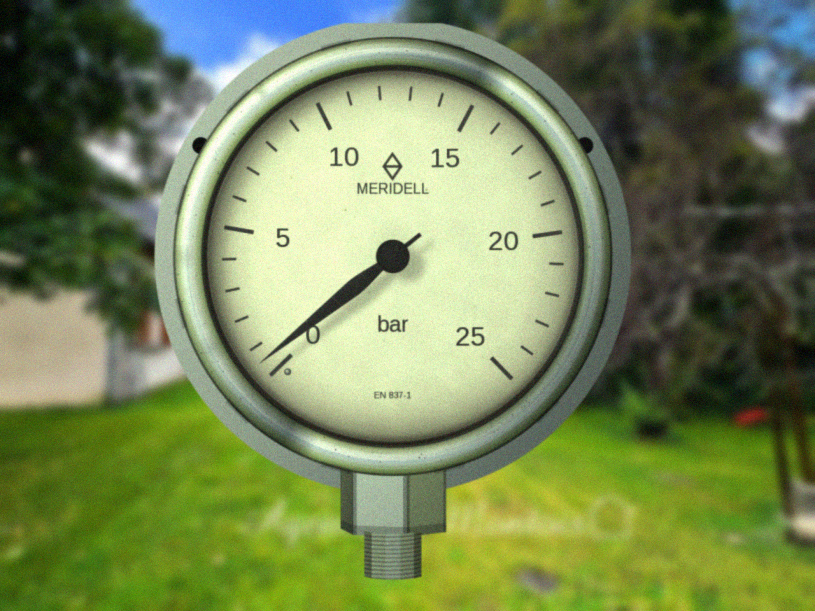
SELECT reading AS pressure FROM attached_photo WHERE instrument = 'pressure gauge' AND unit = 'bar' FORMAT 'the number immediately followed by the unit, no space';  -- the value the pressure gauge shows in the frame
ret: 0.5bar
